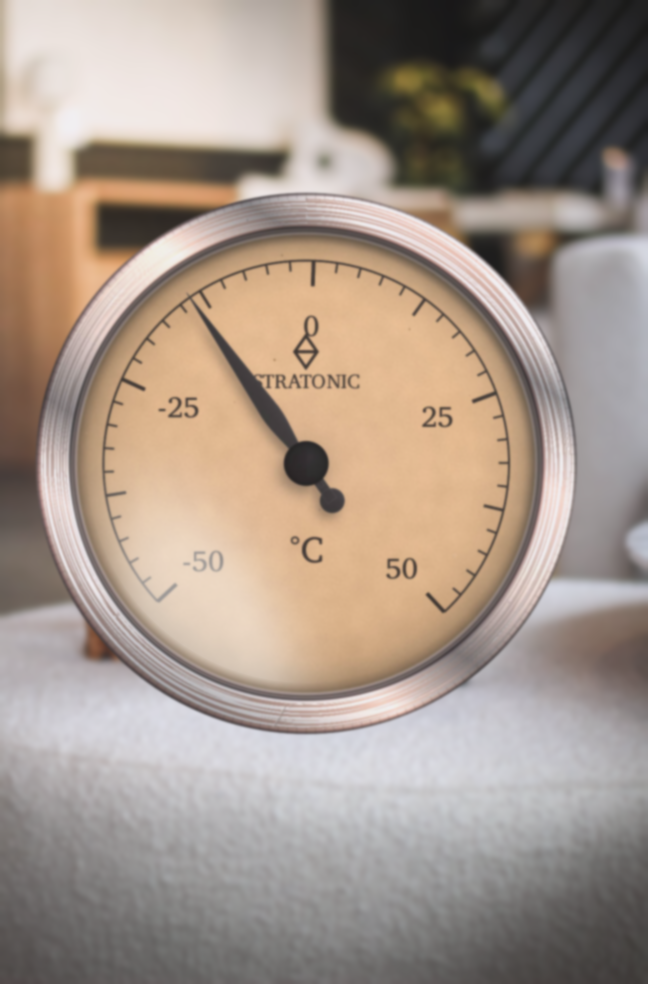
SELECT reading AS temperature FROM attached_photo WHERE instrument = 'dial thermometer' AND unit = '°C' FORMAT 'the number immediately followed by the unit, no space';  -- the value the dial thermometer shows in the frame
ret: -13.75°C
